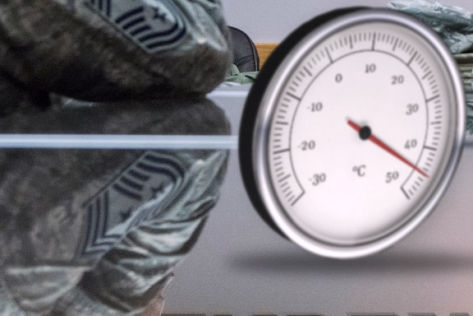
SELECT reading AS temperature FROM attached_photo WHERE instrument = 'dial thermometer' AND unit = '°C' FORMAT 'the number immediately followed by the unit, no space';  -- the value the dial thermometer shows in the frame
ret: 45°C
